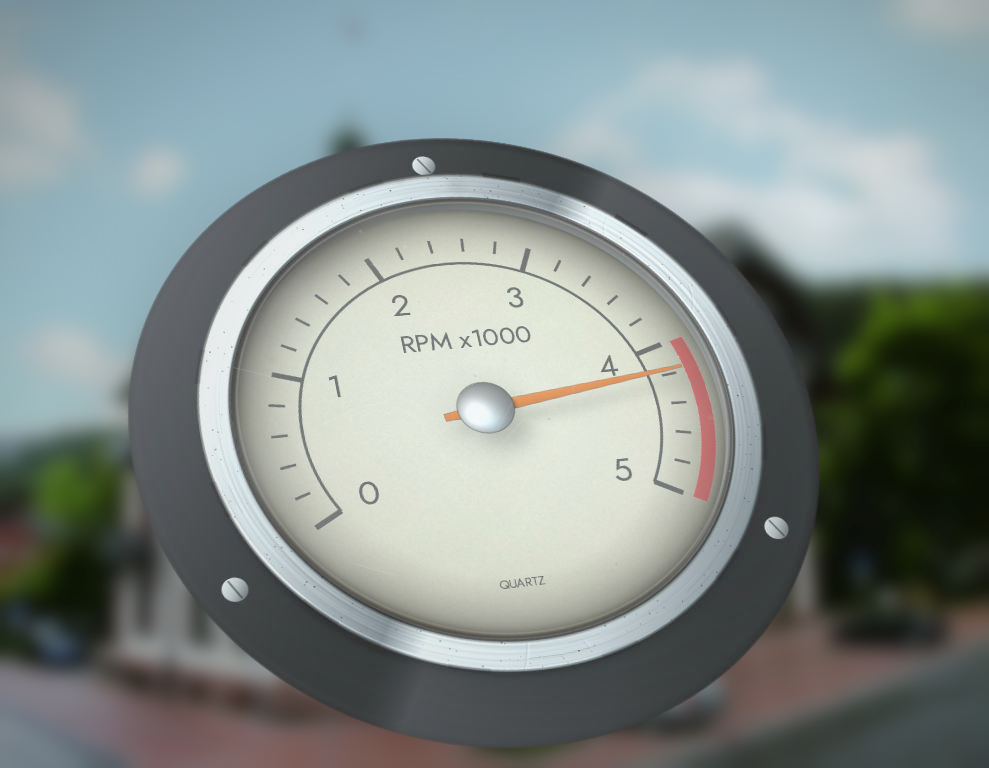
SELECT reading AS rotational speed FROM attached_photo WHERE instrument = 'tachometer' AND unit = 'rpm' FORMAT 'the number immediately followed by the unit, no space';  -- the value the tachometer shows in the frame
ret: 4200rpm
